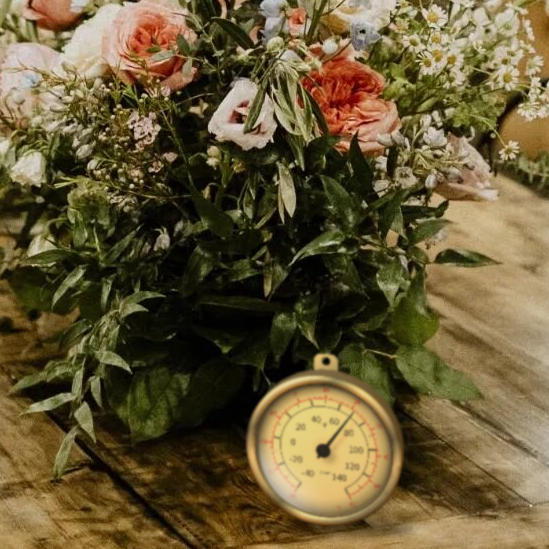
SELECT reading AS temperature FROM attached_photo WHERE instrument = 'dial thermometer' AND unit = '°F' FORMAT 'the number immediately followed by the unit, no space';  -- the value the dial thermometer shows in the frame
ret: 70°F
